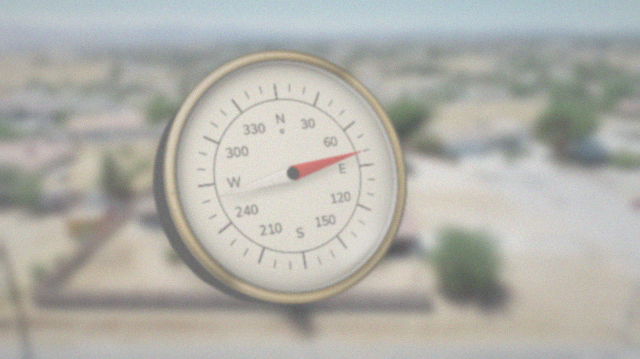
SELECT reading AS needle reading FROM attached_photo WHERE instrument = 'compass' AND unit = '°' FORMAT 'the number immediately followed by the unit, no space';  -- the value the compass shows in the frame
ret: 80°
